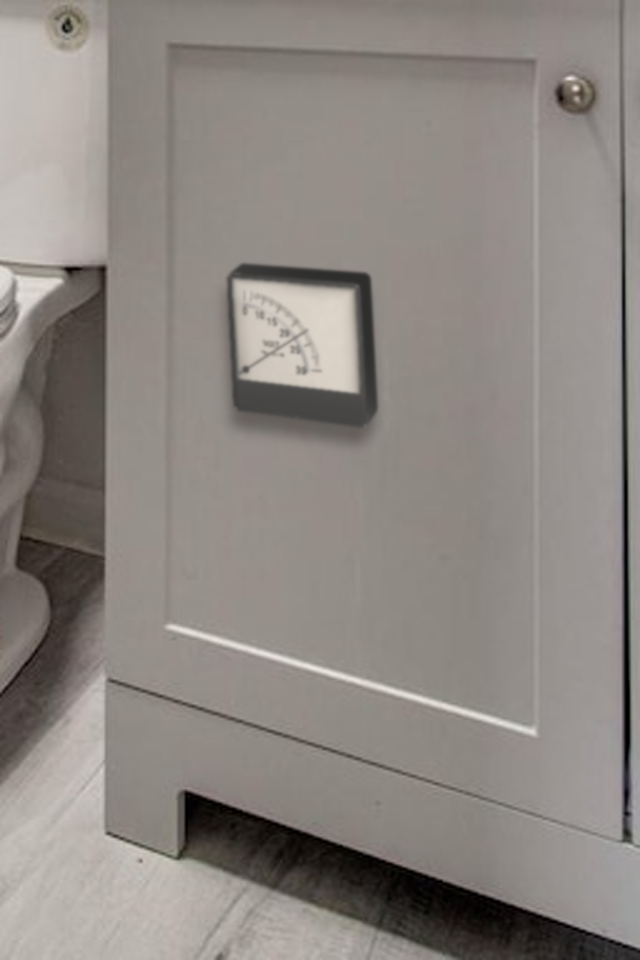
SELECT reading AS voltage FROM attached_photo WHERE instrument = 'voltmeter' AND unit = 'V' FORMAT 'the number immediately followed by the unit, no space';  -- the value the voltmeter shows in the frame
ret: 22.5V
